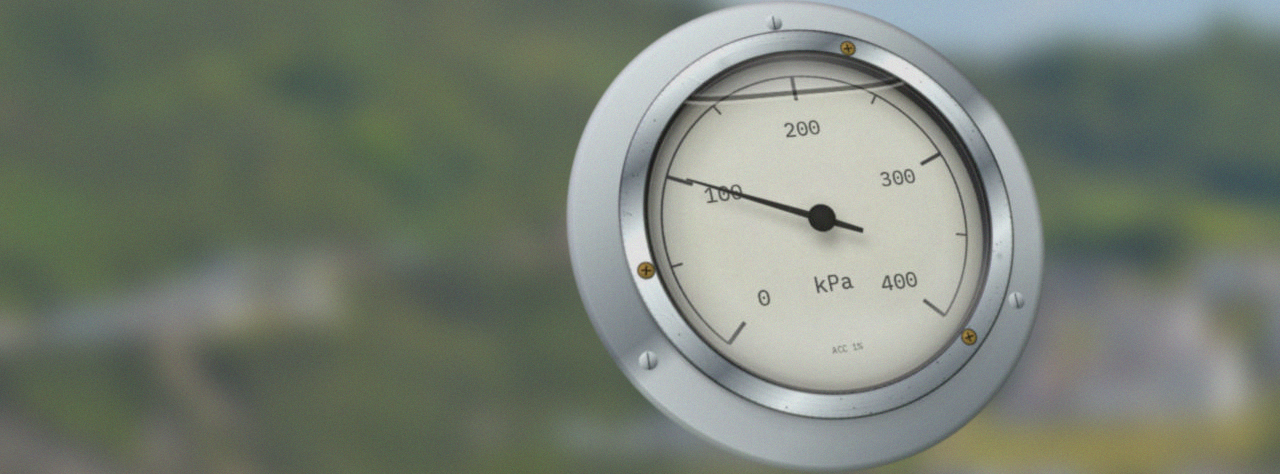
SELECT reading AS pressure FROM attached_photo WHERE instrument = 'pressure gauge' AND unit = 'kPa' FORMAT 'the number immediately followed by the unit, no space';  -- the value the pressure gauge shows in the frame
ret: 100kPa
